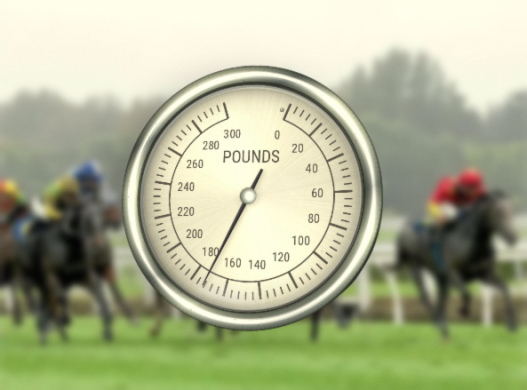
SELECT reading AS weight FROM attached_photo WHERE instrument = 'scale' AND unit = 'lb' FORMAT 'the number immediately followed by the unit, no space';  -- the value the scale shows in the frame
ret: 172lb
